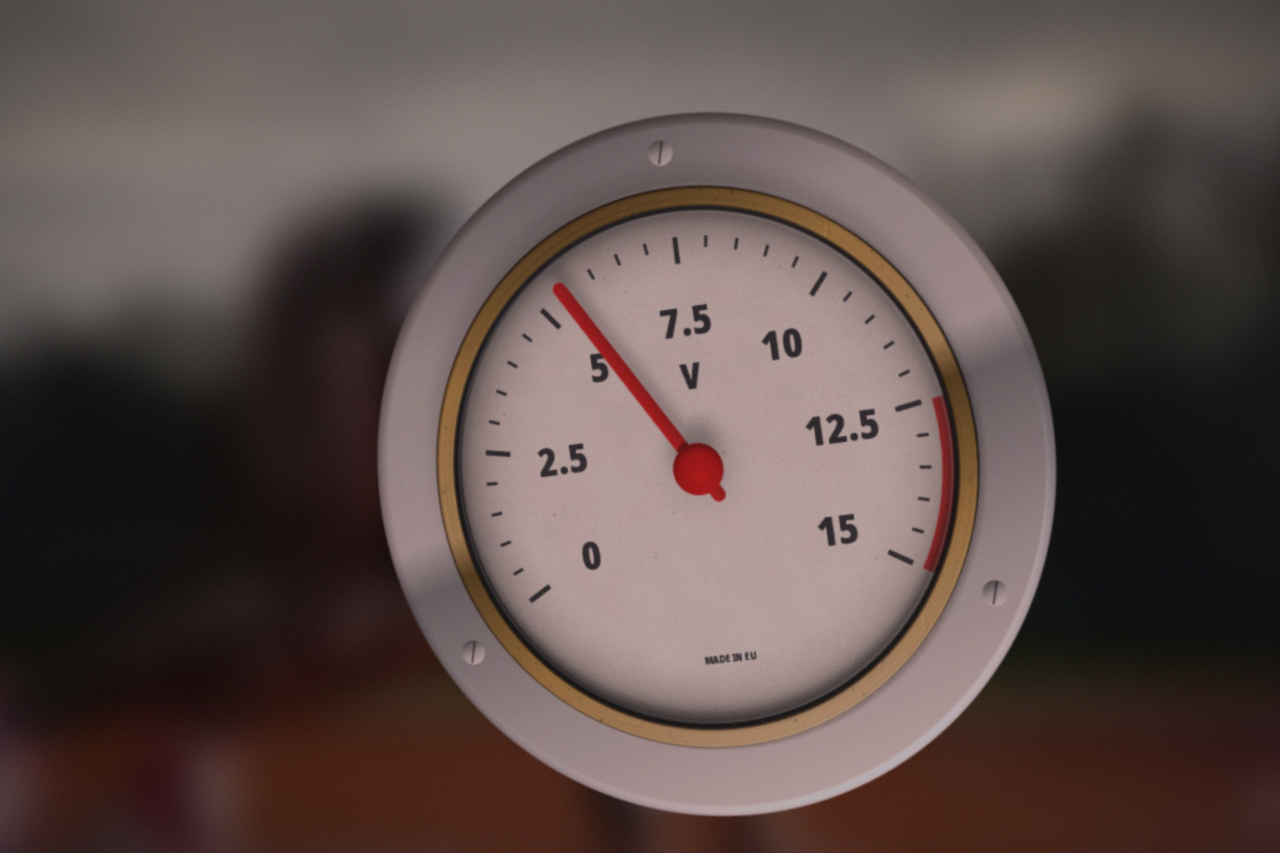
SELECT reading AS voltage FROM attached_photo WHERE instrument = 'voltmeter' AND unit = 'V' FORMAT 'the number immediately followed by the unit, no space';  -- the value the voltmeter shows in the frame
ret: 5.5V
